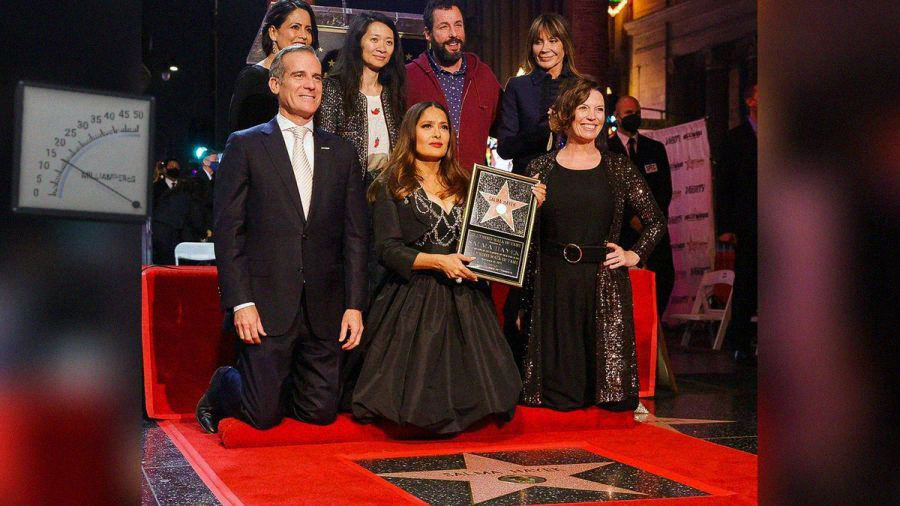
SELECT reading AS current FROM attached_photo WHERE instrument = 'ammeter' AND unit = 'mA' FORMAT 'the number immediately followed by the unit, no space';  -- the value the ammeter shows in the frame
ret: 15mA
